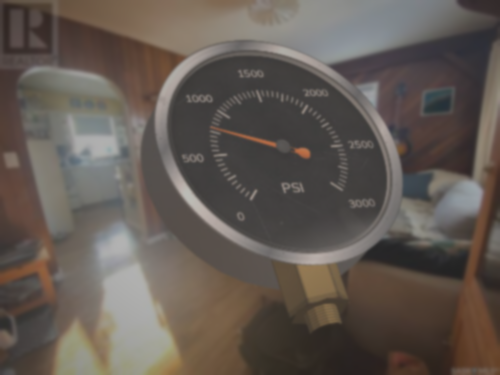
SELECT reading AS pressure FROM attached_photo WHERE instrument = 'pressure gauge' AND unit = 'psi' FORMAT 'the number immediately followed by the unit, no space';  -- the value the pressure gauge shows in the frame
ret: 750psi
